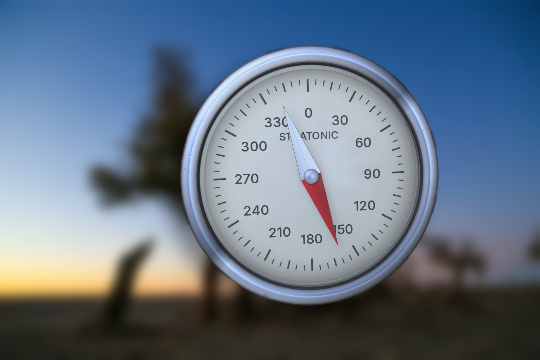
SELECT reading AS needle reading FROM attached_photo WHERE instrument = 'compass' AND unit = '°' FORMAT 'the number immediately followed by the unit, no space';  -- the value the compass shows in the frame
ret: 160°
